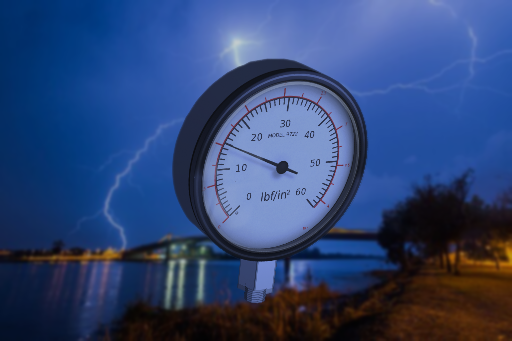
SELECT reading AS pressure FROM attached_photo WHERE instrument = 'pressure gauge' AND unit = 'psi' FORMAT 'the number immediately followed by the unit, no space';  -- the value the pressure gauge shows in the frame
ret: 15psi
